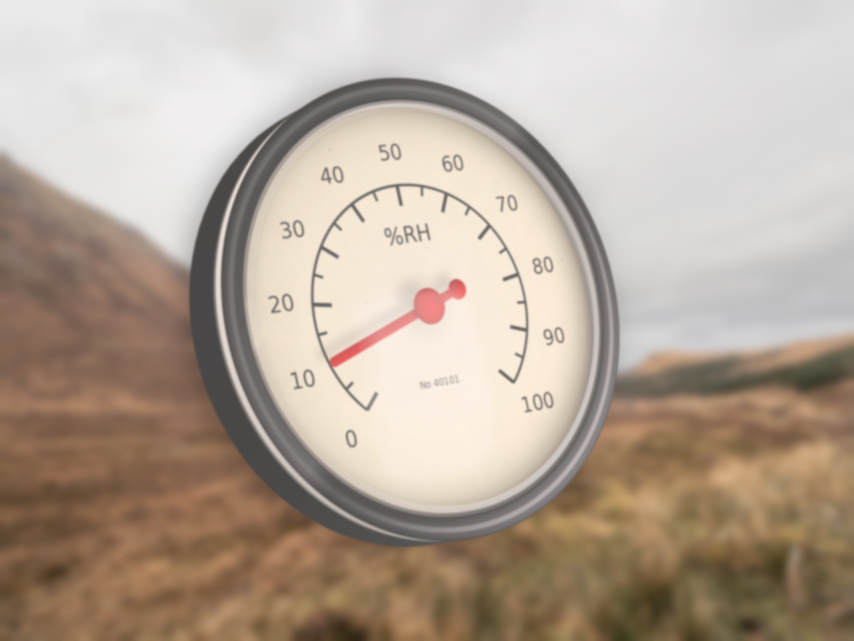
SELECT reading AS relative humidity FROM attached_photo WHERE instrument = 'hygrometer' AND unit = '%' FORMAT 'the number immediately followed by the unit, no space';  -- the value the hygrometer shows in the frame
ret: 10%
